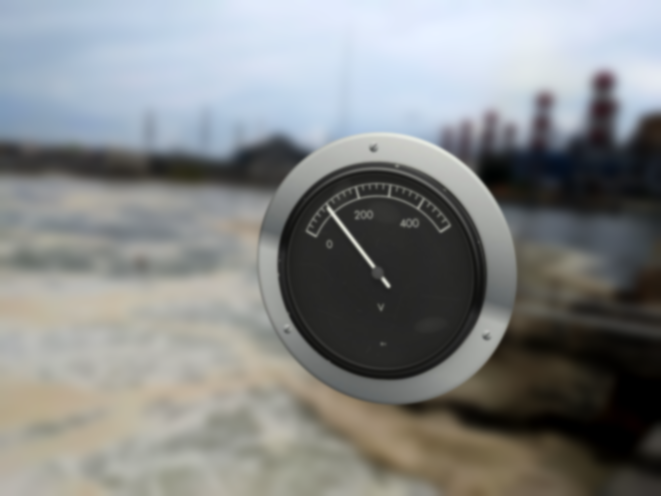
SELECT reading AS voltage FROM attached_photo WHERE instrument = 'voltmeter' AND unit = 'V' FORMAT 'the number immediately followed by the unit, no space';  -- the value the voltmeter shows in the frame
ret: 100V
